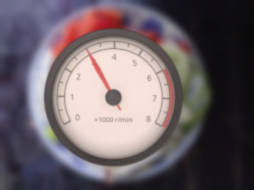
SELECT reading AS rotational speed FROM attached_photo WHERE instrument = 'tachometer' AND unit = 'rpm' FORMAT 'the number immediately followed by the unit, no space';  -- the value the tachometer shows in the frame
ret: 3000rpm
